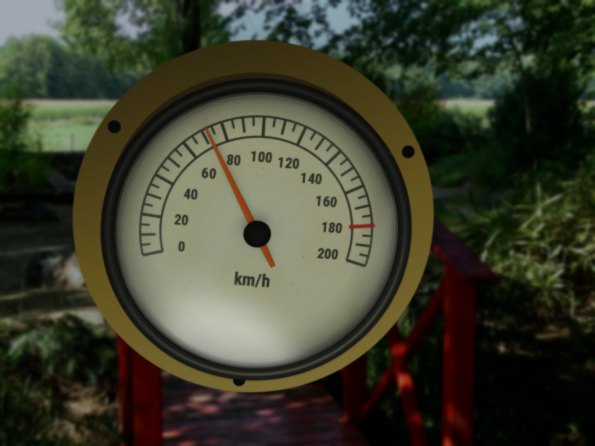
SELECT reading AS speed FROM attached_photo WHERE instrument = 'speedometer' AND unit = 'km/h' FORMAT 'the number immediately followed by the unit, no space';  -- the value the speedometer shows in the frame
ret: 72.5km/h
